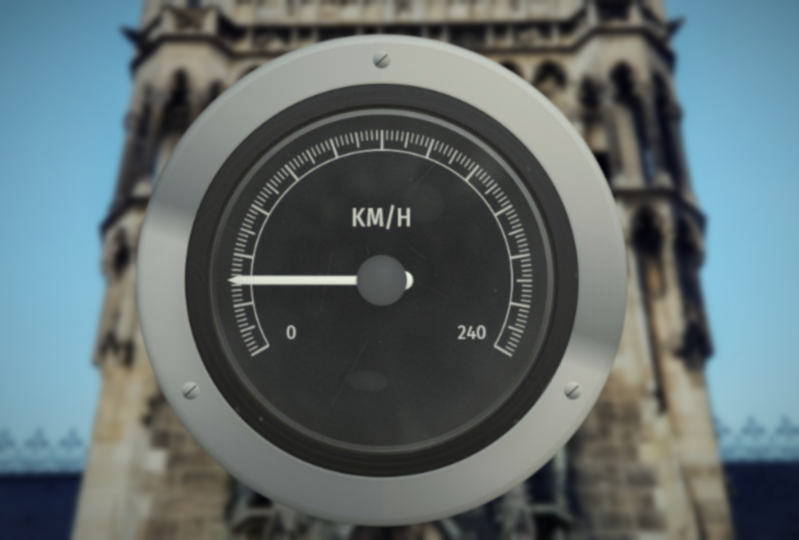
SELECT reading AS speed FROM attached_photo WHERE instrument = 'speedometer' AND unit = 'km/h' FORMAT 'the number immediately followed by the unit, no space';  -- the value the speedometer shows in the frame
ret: 30km/h
